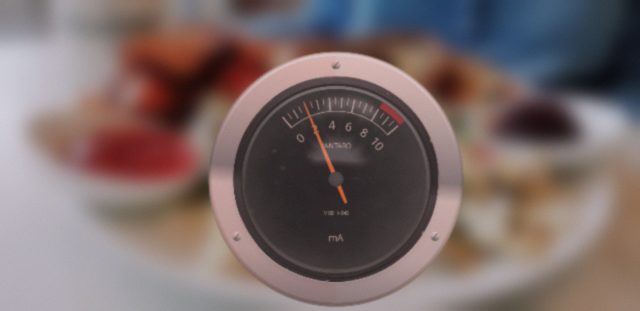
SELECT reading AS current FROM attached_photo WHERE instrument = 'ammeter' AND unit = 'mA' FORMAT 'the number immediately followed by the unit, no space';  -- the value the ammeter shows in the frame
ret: 2mA
